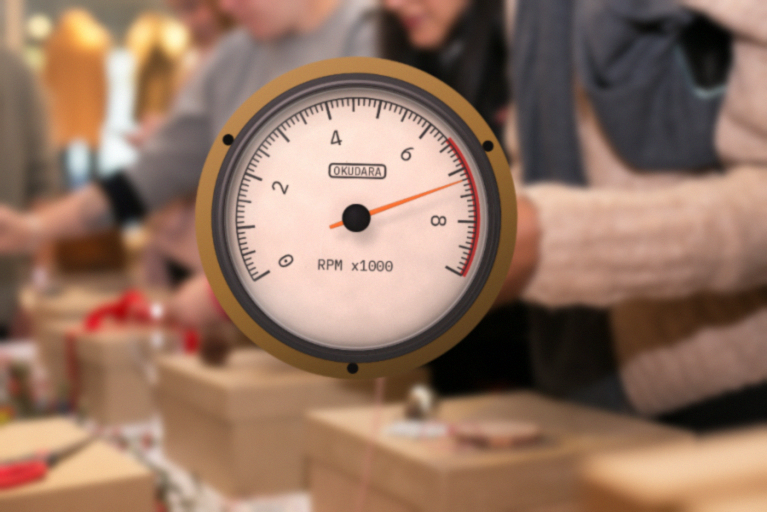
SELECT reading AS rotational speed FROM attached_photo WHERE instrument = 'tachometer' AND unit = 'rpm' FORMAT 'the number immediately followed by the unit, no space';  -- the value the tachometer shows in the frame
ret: 7200rpm
